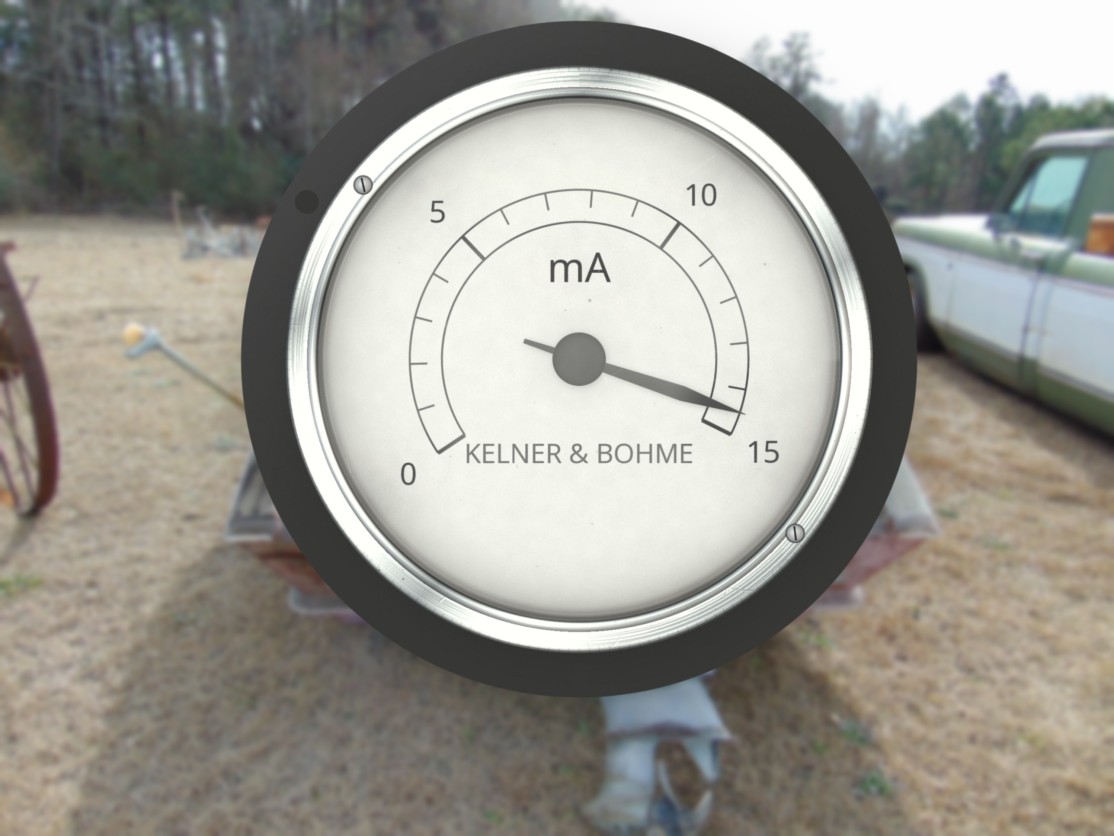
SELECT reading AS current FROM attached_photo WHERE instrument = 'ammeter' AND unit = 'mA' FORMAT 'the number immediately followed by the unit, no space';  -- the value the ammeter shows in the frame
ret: 14.5mA
